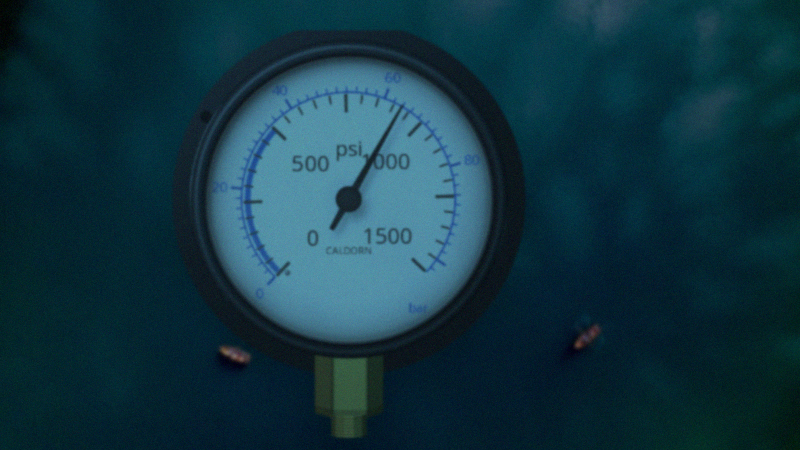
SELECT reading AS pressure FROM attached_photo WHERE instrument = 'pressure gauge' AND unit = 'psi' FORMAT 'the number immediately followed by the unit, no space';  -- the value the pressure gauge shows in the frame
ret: 925psi
